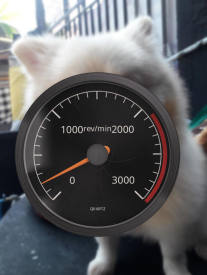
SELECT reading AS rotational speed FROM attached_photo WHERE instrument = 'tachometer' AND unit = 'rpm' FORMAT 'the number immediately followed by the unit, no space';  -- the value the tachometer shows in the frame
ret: 200rpm
